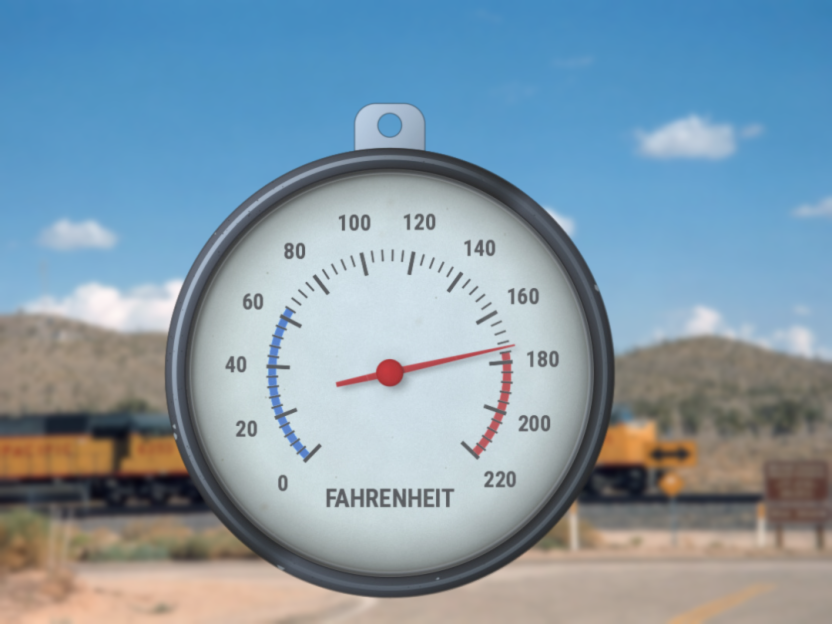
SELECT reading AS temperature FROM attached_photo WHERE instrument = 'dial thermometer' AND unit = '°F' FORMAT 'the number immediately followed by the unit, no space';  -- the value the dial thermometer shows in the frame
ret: 174°F
